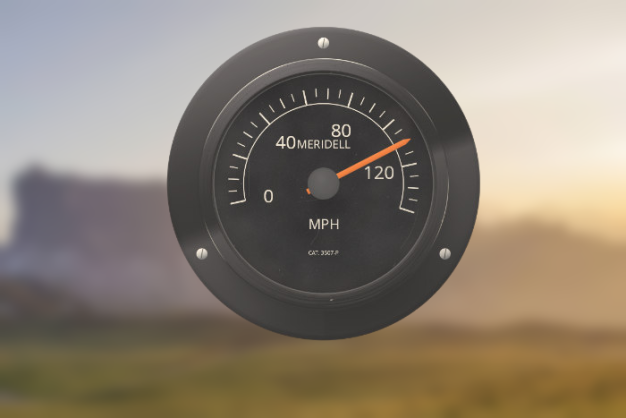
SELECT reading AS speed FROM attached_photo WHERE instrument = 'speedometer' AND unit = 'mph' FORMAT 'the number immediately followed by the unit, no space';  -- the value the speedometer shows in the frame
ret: 110mph
